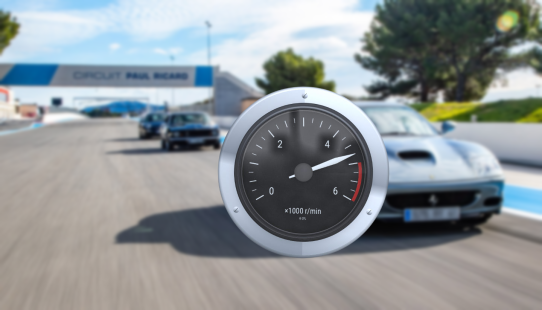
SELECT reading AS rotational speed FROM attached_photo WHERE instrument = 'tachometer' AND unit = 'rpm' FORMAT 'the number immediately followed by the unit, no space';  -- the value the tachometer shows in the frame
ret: 4750rpm
